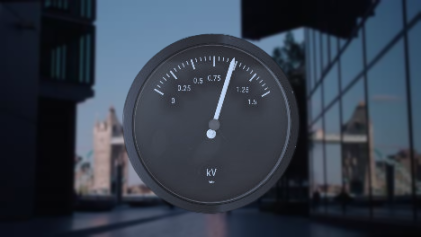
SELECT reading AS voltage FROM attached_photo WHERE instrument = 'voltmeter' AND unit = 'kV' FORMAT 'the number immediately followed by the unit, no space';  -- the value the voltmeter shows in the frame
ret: 0.95kV
